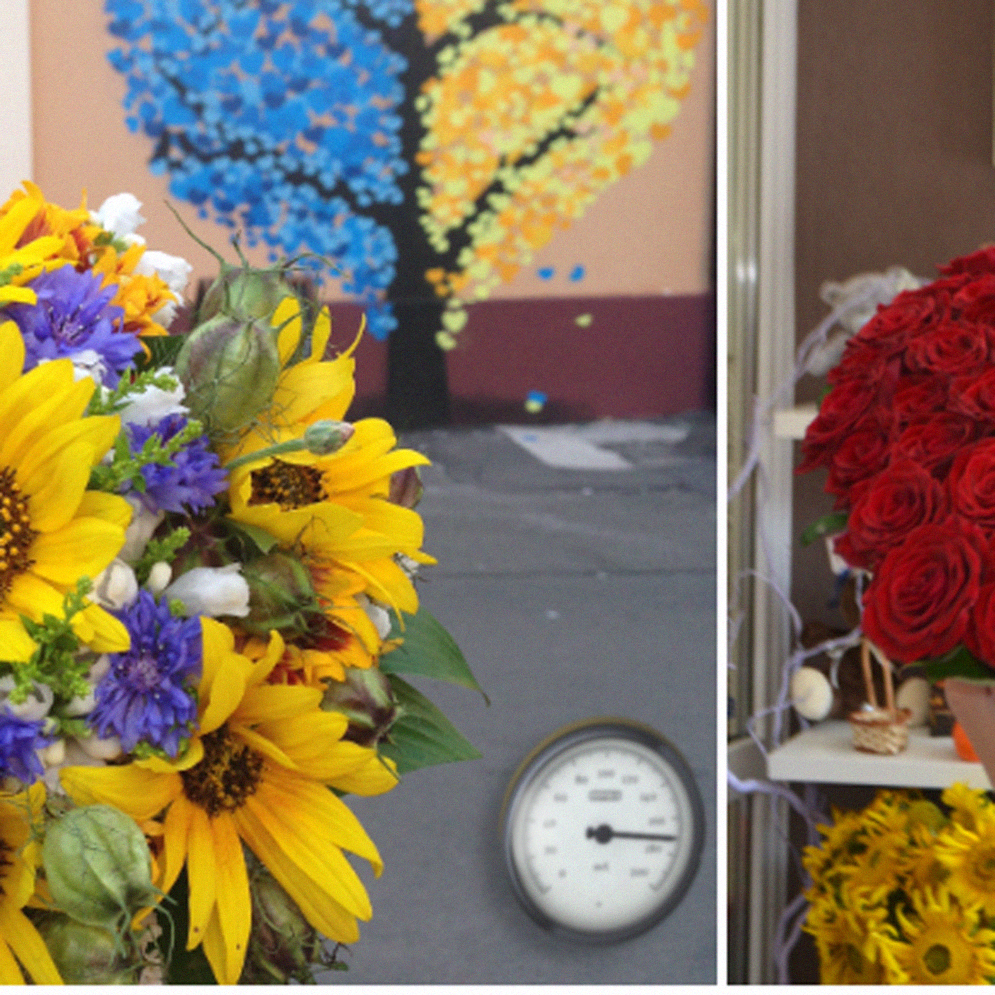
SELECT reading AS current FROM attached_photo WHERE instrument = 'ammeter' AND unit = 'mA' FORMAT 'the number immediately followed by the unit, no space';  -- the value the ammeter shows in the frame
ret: 170mA
